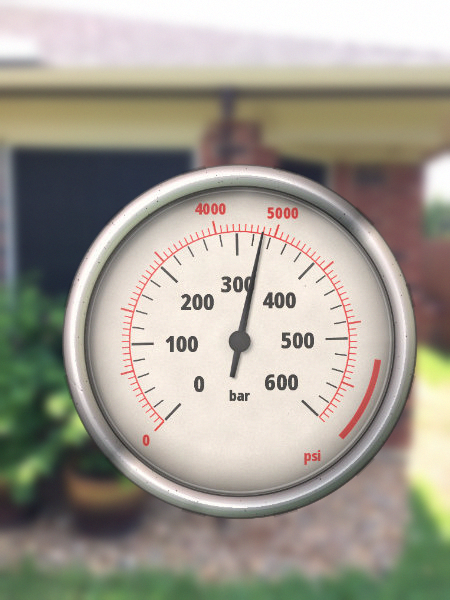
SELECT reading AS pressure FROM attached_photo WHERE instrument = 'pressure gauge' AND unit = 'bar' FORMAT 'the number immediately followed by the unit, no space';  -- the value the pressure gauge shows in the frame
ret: 330bar
